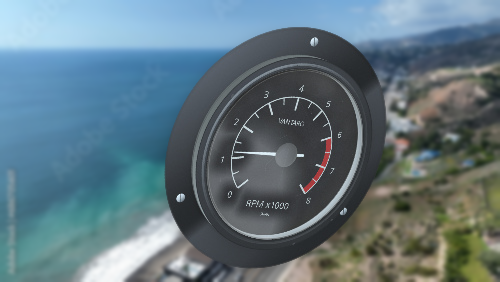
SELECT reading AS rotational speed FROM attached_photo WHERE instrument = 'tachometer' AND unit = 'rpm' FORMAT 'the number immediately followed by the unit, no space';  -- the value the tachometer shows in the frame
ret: 1250rpm
